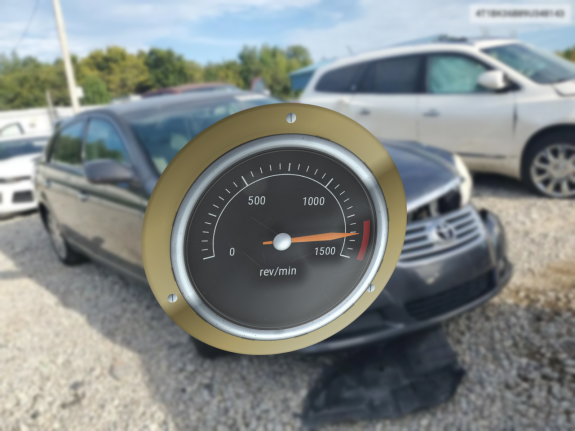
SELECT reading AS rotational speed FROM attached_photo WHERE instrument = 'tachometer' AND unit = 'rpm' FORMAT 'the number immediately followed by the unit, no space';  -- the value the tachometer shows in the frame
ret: 1350rpm
